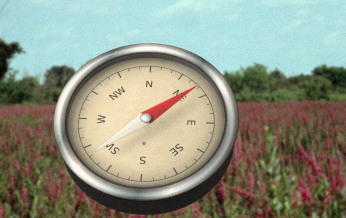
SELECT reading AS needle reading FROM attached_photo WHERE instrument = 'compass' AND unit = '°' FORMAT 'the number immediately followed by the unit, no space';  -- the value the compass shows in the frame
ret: 50°
